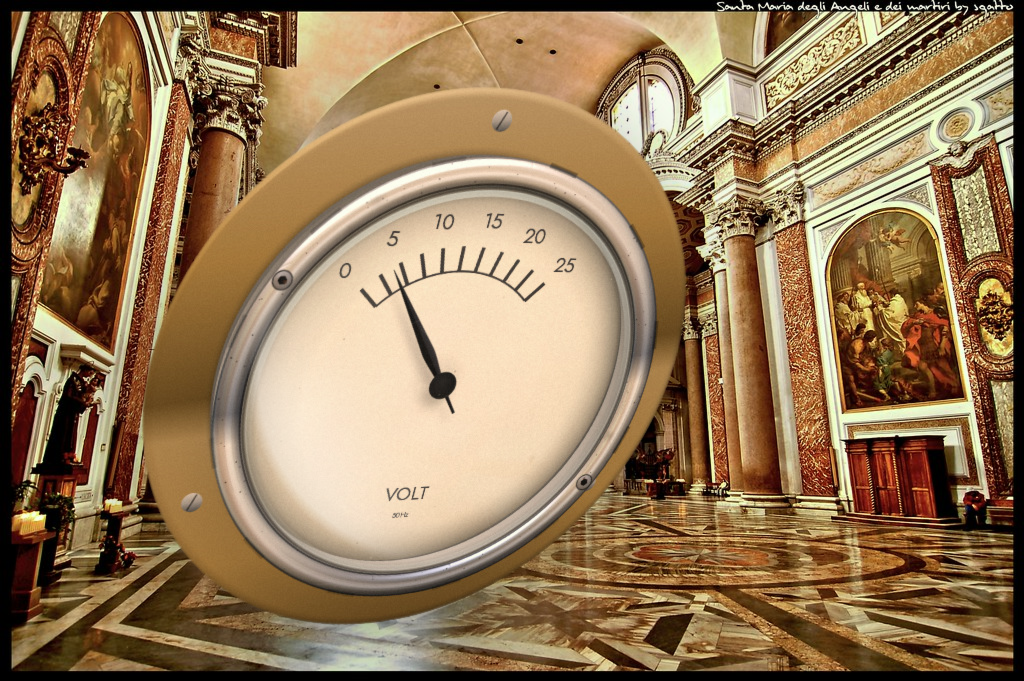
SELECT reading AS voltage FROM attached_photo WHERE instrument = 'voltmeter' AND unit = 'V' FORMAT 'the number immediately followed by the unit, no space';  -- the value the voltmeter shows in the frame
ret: 3.75V
